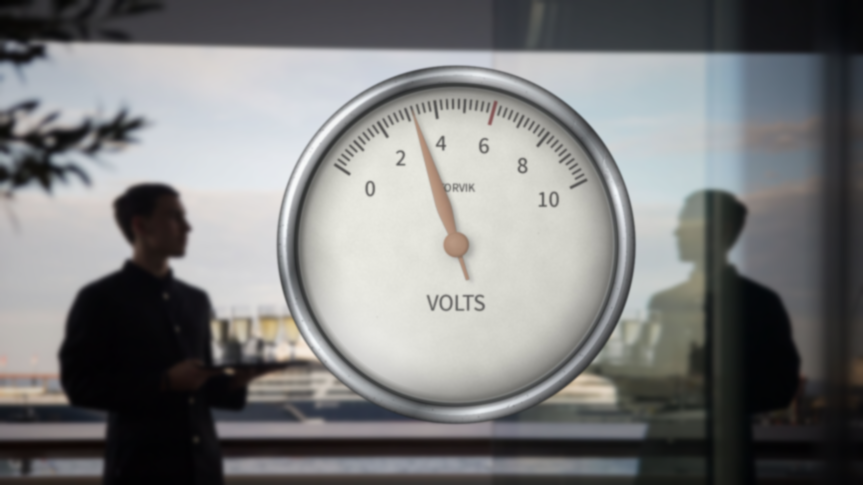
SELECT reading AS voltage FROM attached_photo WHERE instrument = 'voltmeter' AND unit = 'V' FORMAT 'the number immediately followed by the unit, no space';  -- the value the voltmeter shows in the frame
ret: 3.2V
